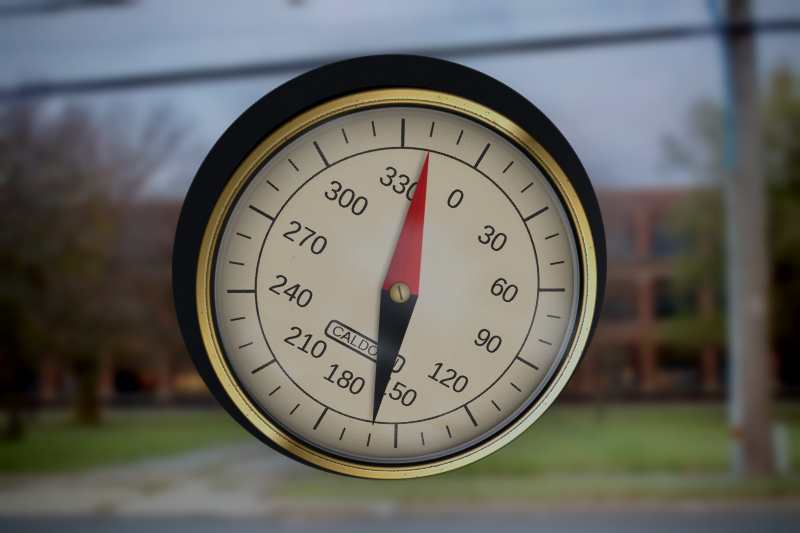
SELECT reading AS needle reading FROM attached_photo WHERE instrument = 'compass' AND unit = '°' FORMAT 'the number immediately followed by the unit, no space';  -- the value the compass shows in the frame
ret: 340°
